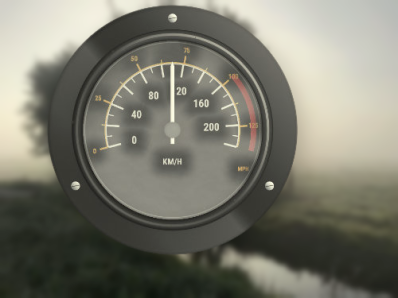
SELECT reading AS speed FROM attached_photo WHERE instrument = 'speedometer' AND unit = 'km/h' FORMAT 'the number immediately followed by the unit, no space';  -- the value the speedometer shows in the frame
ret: 110km/h
